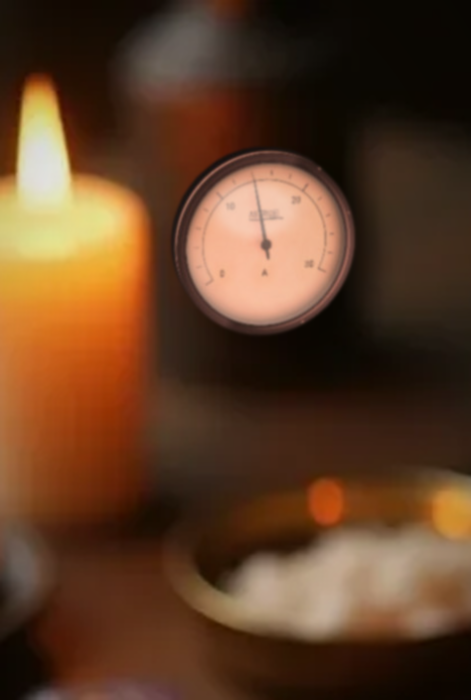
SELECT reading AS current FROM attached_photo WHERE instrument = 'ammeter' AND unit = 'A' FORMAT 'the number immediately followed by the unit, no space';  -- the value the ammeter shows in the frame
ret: 14A
